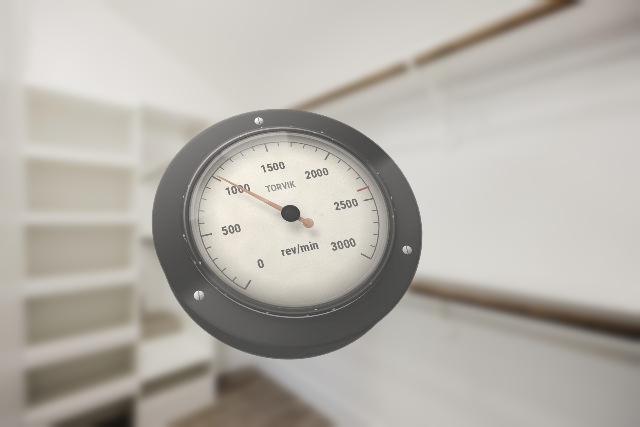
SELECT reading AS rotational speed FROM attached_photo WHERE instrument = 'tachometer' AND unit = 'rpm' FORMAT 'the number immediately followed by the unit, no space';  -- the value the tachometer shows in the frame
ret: 1000rpm
